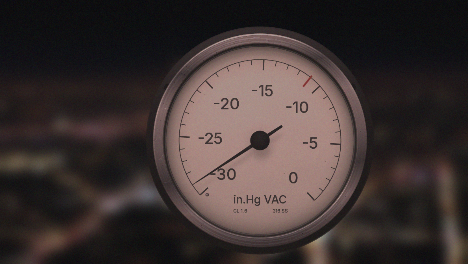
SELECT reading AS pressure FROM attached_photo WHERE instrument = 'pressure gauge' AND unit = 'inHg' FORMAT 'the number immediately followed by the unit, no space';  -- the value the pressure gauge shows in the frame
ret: -29inHg
